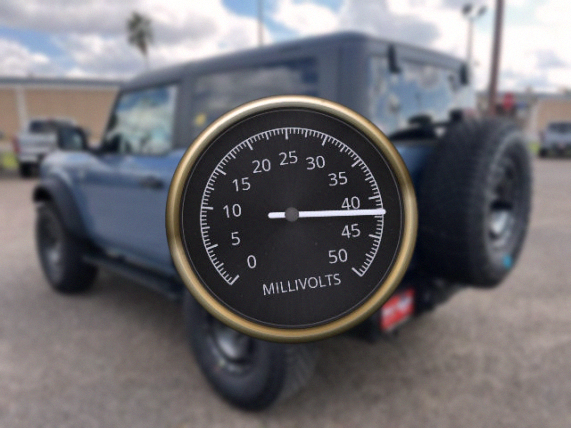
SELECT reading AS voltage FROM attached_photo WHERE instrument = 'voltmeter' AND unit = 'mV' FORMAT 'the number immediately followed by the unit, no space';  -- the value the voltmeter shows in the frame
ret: 42mV
